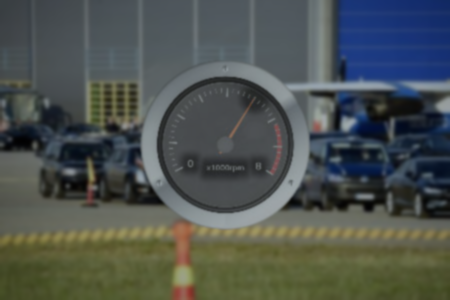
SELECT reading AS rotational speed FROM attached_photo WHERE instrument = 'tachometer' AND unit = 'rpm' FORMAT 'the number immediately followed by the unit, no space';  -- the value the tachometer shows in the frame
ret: 5000rpm
